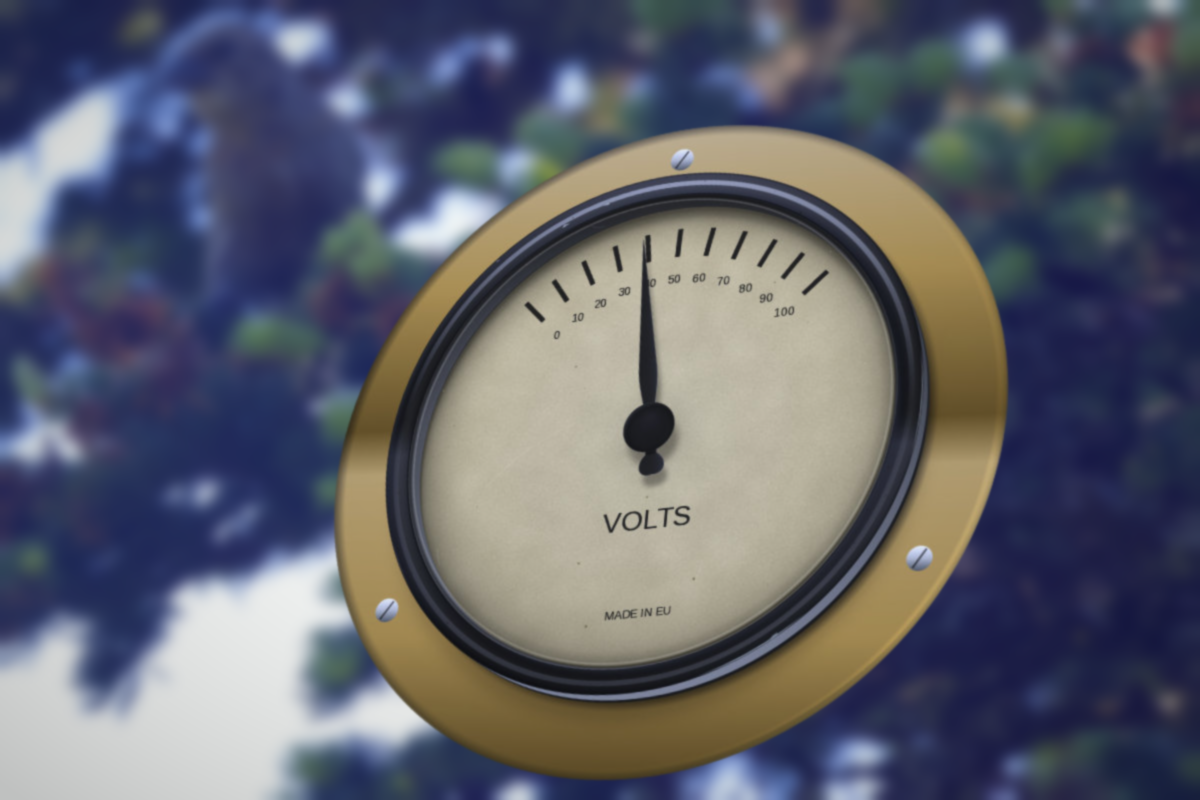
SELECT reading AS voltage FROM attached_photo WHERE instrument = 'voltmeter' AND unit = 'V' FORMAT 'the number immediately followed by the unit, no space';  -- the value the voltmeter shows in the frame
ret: 40V
